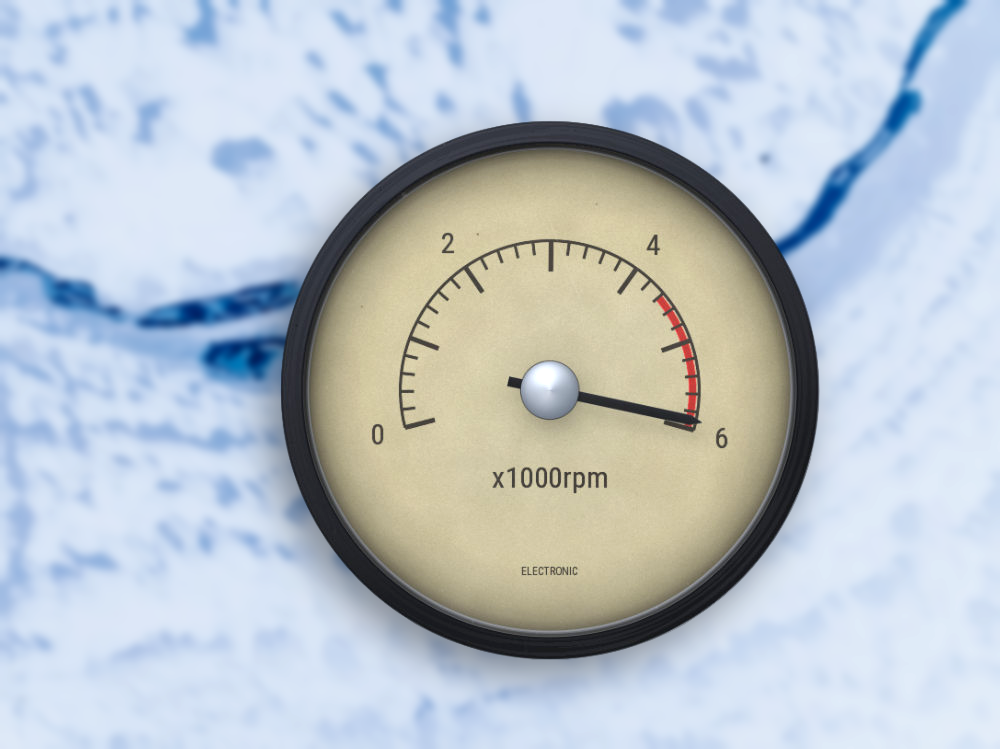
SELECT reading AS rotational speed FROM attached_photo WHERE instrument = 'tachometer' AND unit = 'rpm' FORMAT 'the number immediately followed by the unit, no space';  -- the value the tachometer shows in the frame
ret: 5900rpm
